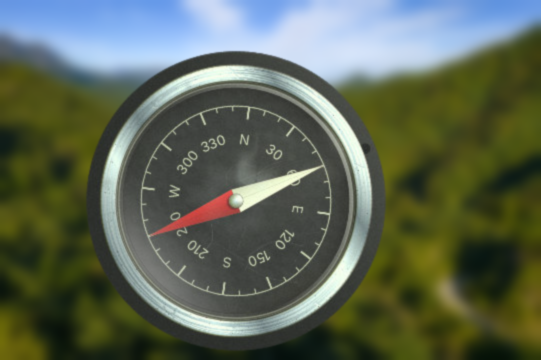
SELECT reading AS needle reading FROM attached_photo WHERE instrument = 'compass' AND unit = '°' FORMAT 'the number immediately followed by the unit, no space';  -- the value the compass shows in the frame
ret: 240°
